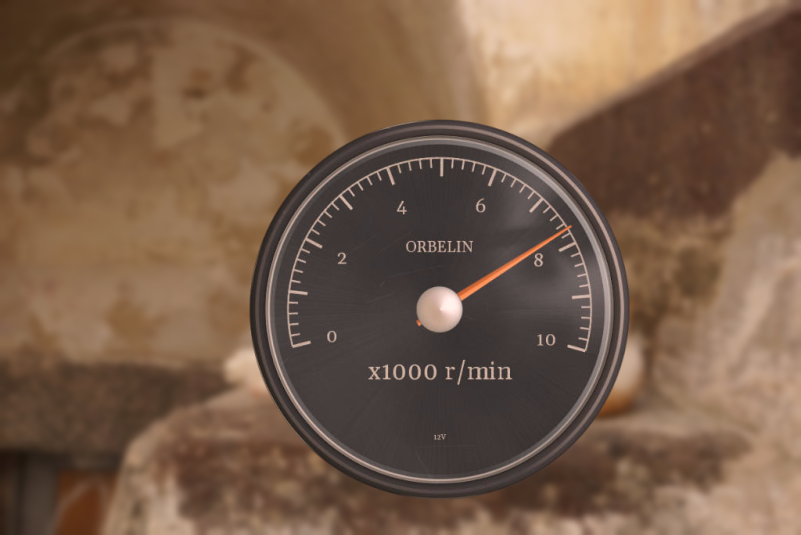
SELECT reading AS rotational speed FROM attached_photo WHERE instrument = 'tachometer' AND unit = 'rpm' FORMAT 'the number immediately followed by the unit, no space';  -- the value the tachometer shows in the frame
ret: 7700rpm
